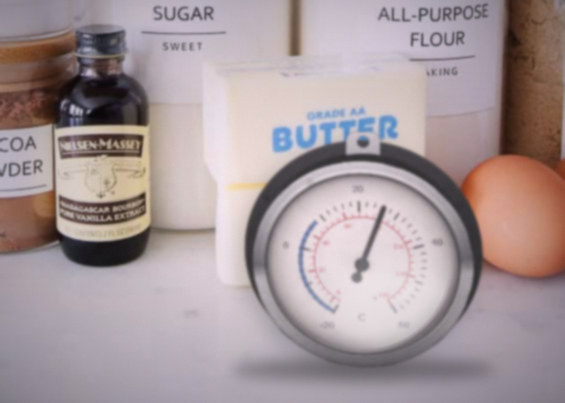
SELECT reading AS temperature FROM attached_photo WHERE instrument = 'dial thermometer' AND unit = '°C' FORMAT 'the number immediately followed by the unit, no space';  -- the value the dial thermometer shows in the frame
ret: 26°C
